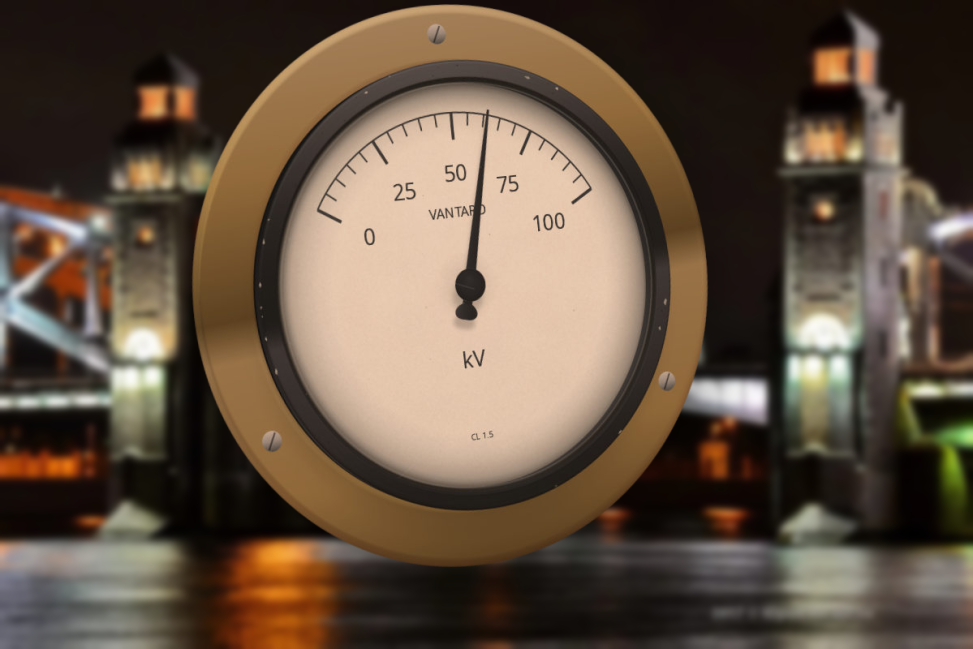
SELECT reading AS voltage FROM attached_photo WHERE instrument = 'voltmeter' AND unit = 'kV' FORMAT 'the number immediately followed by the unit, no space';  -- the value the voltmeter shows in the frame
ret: 60kV
